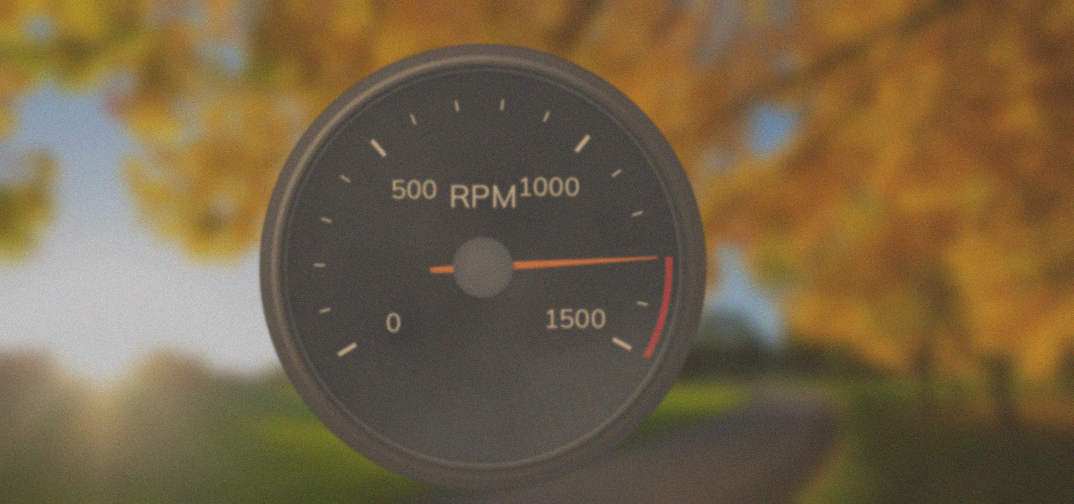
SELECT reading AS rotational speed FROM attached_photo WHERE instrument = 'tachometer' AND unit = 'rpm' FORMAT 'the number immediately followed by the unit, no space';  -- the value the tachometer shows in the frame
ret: 1300rpm
